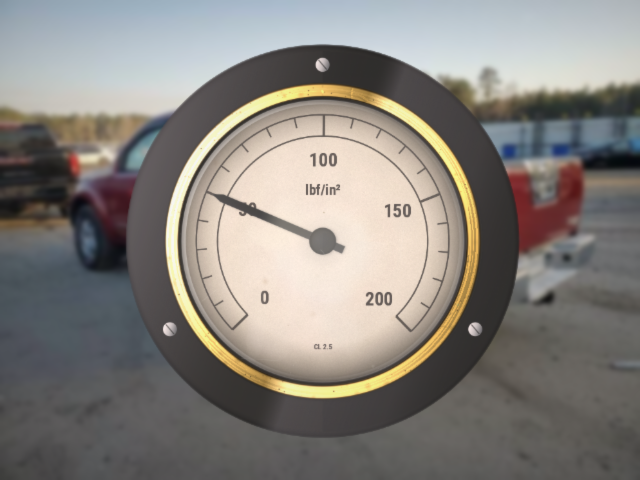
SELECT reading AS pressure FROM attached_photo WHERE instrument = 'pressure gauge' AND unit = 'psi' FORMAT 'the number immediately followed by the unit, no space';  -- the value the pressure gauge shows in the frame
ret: 50psi
